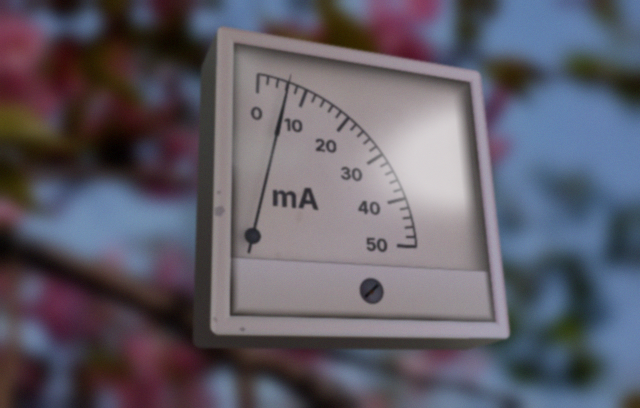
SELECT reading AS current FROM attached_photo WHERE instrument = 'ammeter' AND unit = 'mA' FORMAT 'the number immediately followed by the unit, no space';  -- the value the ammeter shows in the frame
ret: 6mA
